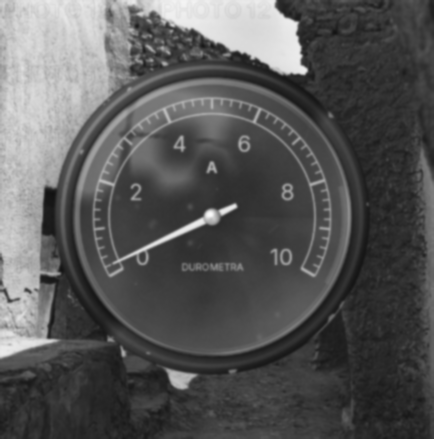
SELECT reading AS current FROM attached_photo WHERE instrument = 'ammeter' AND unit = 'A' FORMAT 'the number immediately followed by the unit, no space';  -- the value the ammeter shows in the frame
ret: 0.2A
